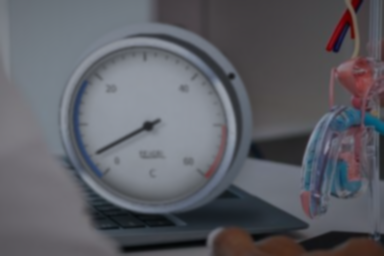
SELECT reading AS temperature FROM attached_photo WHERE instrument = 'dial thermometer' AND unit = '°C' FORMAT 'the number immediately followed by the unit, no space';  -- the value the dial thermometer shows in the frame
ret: 4°C
